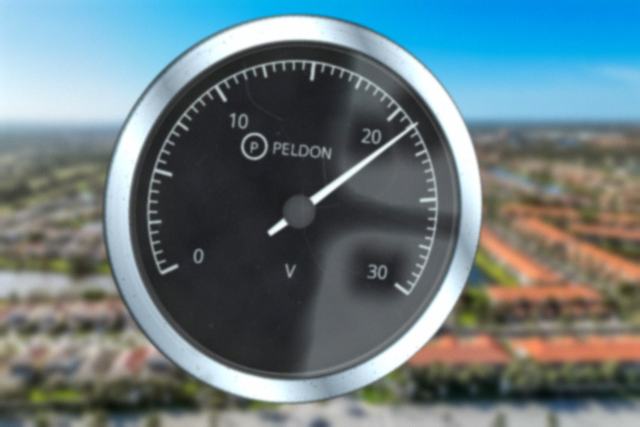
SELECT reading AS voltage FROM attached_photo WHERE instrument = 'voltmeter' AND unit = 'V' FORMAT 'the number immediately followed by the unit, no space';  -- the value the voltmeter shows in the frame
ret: 21V
